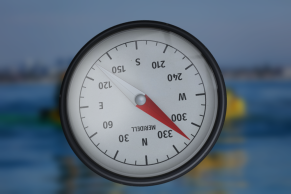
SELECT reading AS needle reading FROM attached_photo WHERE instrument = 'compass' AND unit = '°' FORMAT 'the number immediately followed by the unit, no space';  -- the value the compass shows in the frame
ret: 315°
